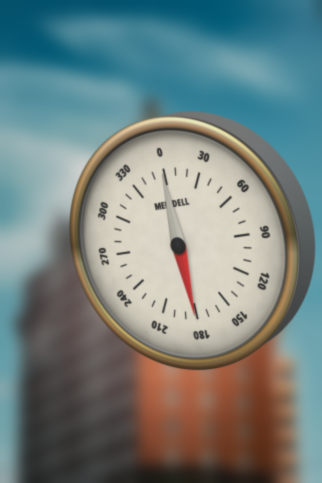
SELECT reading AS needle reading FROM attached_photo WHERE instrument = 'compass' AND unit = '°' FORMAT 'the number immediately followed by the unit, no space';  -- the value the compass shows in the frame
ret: 180°
